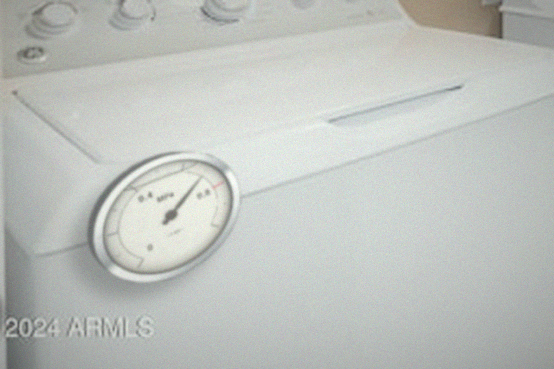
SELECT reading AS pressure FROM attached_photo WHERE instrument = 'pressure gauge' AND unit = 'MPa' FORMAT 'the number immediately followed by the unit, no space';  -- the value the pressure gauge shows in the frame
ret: 0.7MPa
